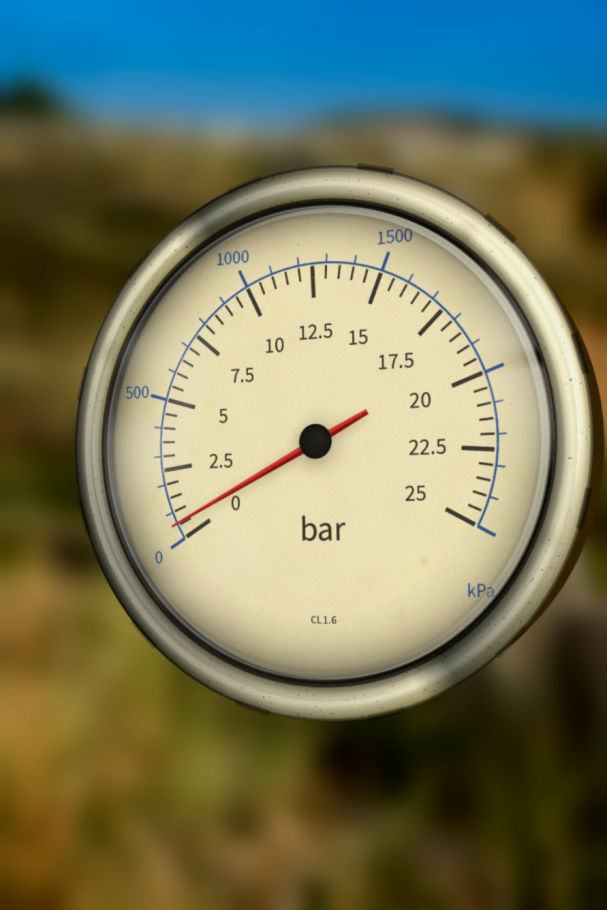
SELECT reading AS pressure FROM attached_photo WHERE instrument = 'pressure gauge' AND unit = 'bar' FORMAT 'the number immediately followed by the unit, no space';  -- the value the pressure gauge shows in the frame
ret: 0.5bar
